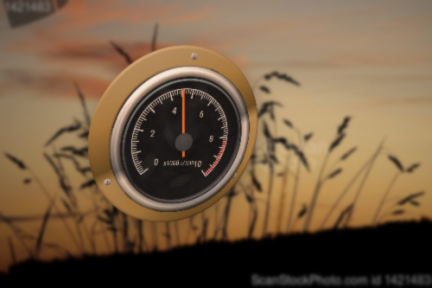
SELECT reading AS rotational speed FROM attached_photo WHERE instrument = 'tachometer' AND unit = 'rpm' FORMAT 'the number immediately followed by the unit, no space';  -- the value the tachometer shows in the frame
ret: 4500rpm
